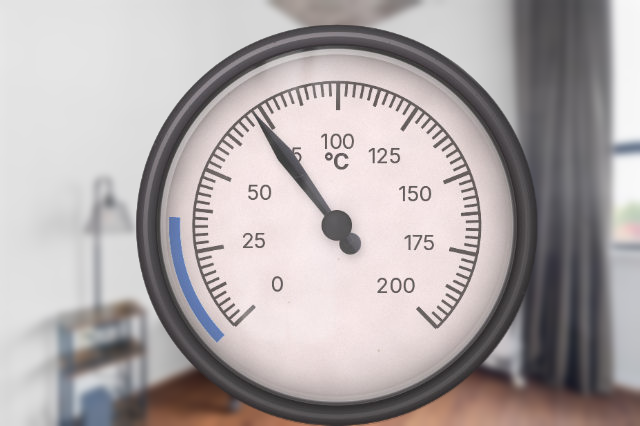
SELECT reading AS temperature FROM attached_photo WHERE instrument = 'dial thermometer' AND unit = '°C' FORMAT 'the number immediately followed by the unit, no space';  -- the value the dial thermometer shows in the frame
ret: 72.5°C
